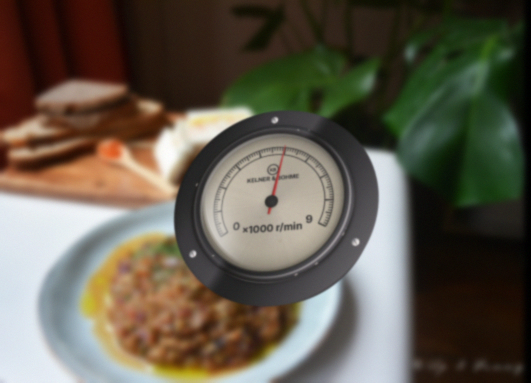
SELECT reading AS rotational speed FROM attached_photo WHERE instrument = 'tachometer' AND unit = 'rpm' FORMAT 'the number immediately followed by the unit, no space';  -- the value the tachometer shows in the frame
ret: 5000rpm
